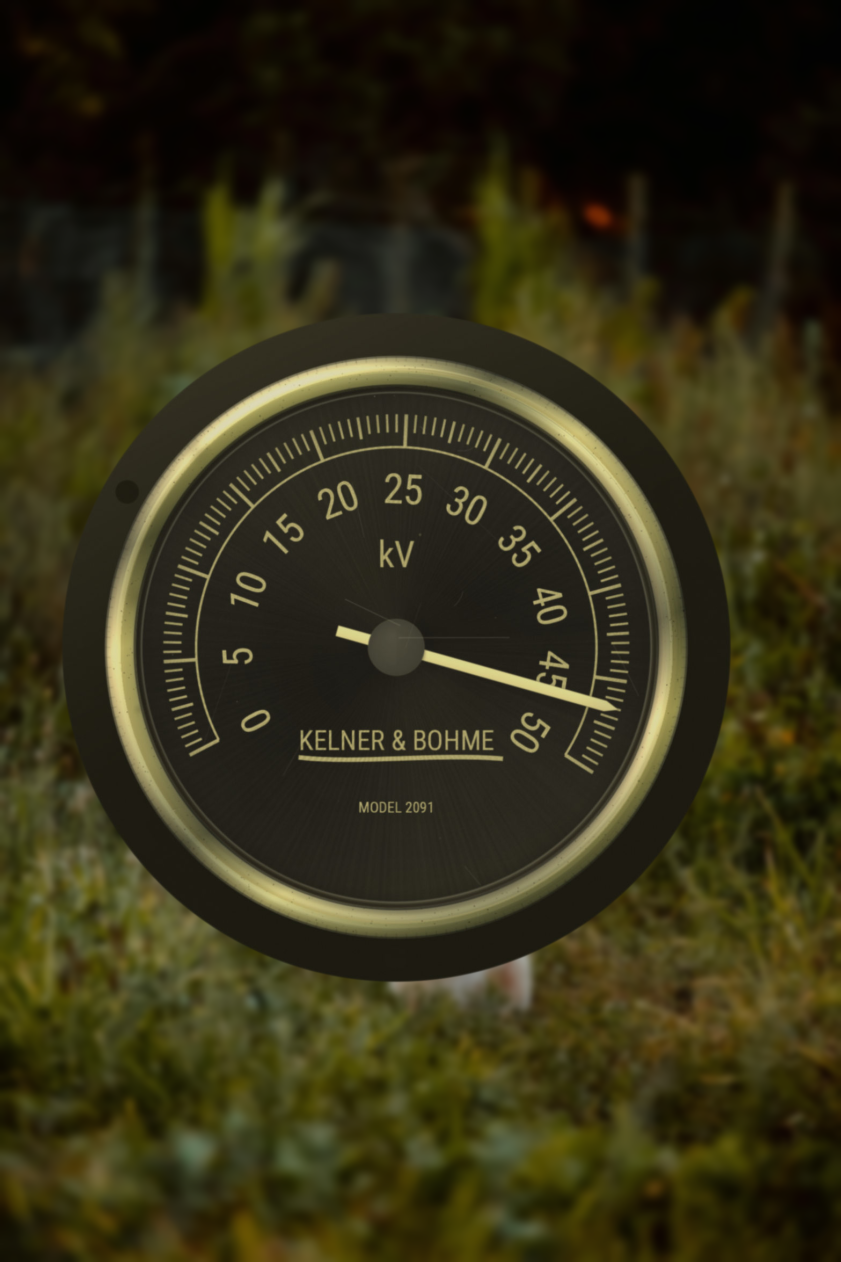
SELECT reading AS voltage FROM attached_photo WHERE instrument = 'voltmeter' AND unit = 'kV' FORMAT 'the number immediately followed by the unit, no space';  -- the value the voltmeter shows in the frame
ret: 46.5kV
